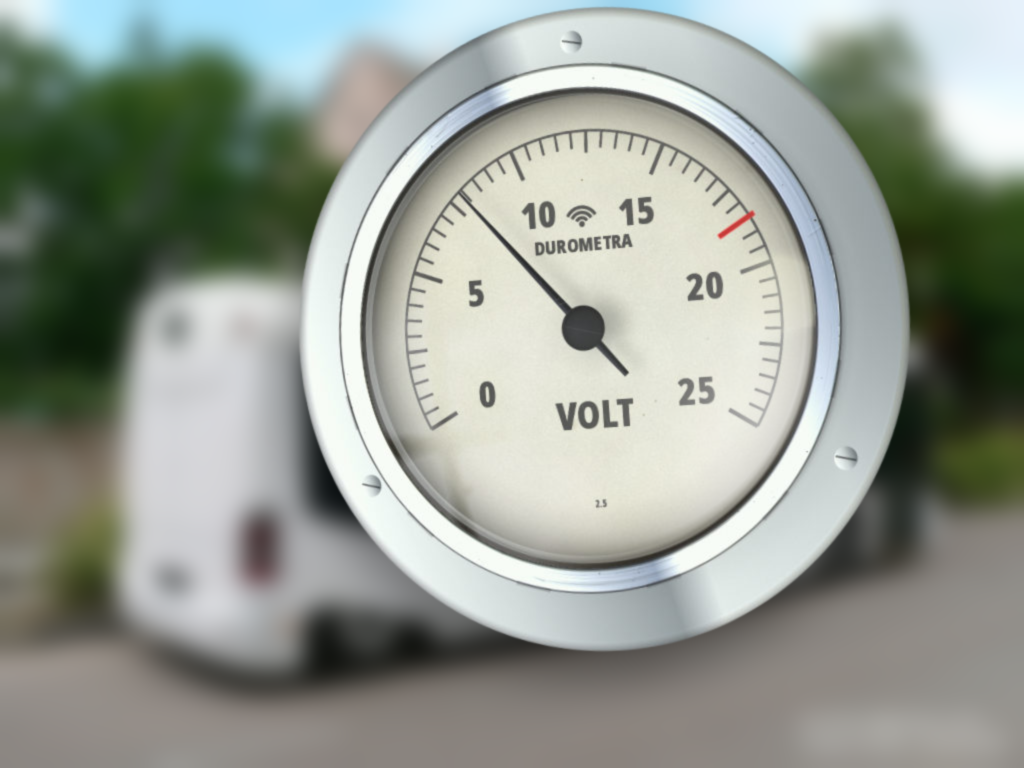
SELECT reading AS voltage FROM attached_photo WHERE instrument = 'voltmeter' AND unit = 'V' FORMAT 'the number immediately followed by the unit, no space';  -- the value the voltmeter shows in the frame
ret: 8V
